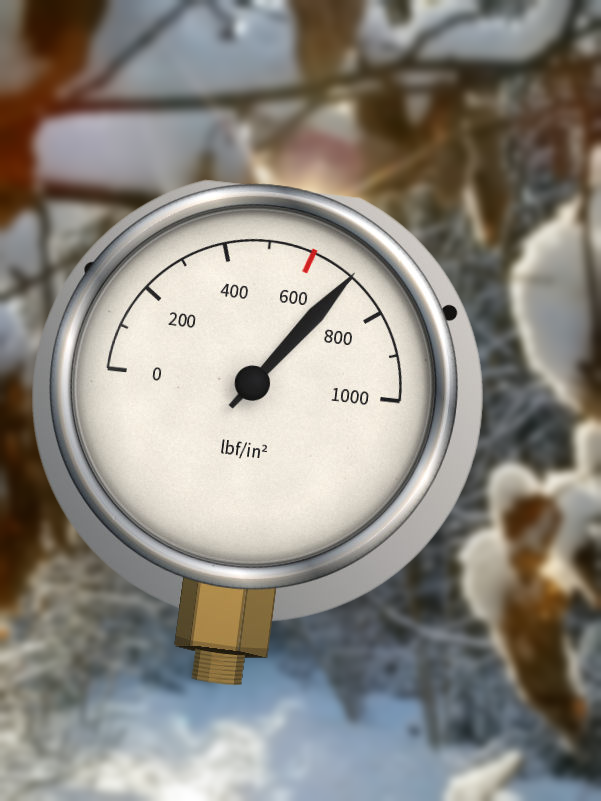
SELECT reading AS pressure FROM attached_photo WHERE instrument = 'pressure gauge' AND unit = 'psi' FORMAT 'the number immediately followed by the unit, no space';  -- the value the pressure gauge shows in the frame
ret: 700psi
